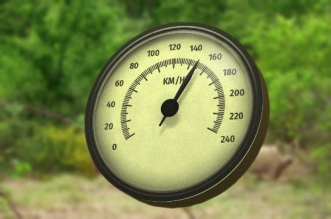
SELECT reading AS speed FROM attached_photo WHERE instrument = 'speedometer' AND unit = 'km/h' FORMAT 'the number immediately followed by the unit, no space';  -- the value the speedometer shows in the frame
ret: 150km/h
